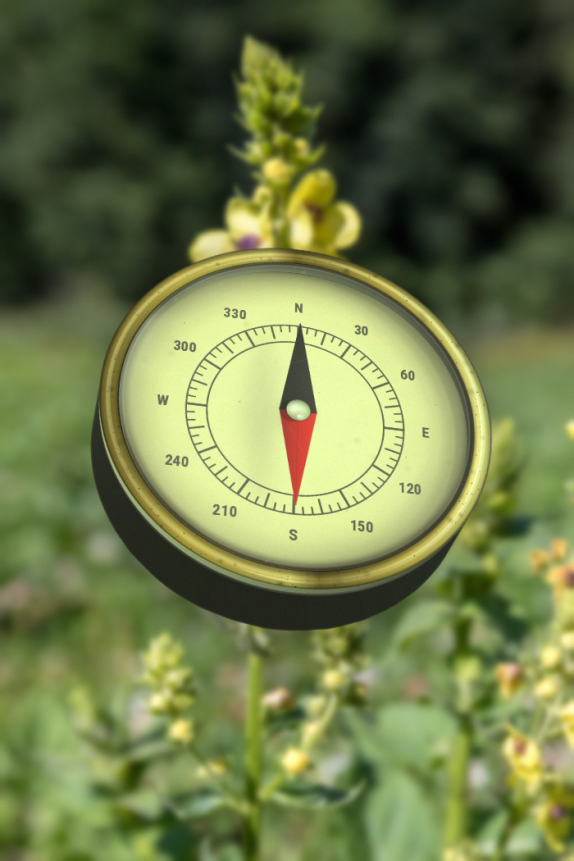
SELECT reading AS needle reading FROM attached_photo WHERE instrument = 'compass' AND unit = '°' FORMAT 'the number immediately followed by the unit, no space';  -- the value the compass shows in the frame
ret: 180°
